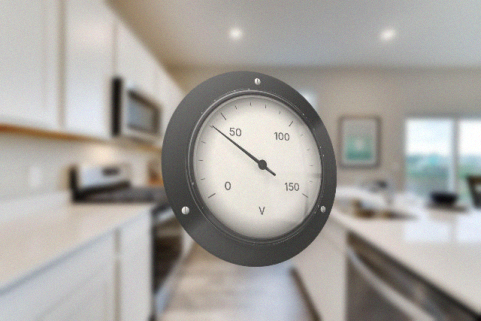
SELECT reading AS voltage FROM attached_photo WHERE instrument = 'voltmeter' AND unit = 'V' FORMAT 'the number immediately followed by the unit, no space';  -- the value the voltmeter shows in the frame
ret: 40V
